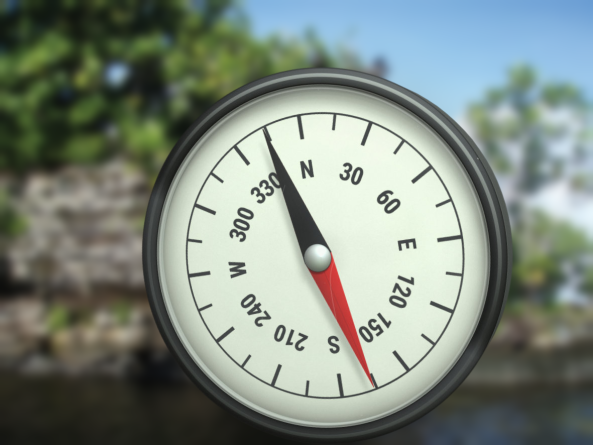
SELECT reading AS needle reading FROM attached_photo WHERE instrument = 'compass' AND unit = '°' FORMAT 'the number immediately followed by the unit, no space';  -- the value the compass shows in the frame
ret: 165°
